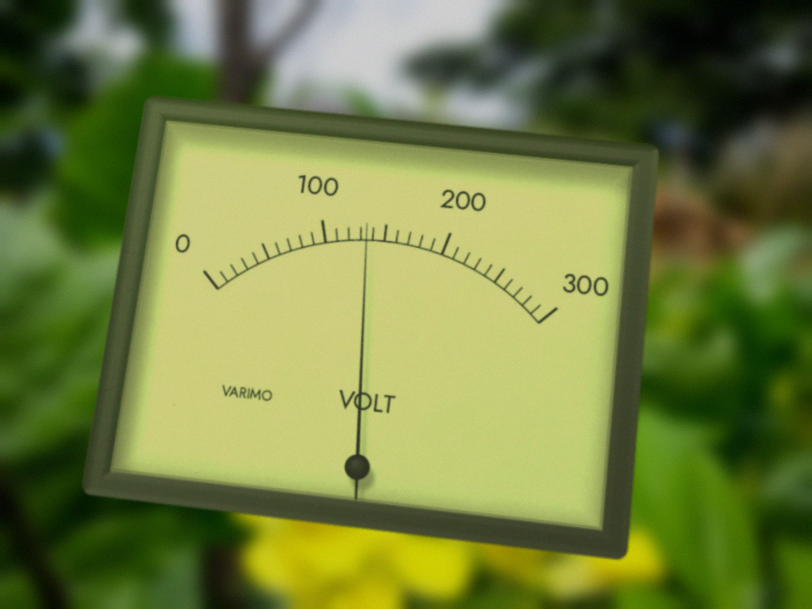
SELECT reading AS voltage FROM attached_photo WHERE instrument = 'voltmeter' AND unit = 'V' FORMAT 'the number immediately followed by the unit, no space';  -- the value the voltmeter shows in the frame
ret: 135V
